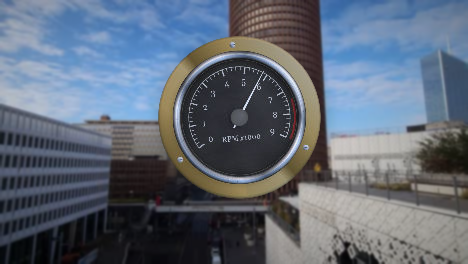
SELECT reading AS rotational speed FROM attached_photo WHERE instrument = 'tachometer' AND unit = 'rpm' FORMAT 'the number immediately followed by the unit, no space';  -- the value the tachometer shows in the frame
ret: 5800rpm
